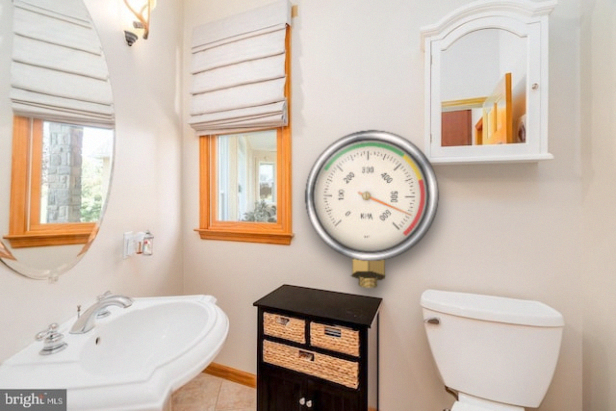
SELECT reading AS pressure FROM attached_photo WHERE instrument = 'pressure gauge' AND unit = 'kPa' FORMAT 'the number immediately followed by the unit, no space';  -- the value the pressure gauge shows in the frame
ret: 550kPa
